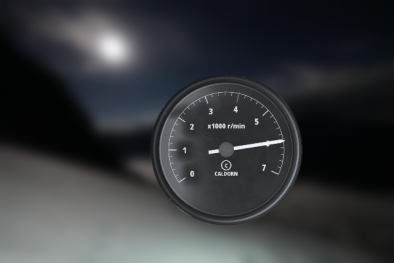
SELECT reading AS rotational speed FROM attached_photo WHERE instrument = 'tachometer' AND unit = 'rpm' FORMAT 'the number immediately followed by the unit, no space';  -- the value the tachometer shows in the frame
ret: 6000rpm
